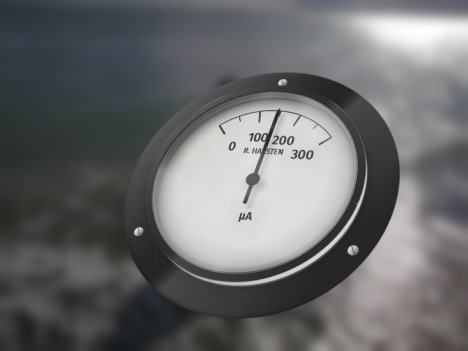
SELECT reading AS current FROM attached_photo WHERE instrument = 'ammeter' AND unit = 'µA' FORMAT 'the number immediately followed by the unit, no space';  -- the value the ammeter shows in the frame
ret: 150µA
